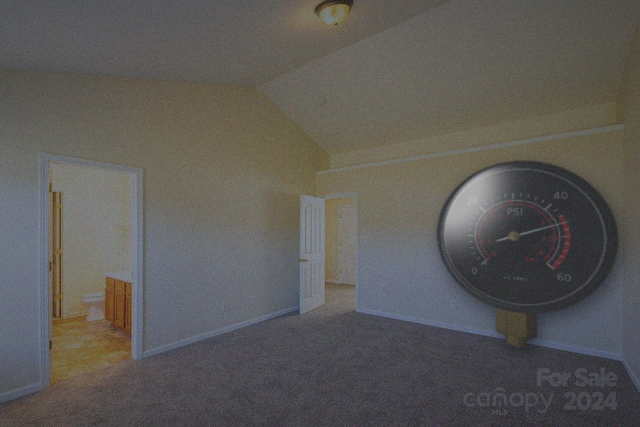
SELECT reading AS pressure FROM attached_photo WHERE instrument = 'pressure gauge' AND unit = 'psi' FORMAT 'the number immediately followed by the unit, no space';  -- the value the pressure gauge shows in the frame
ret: 46psi
